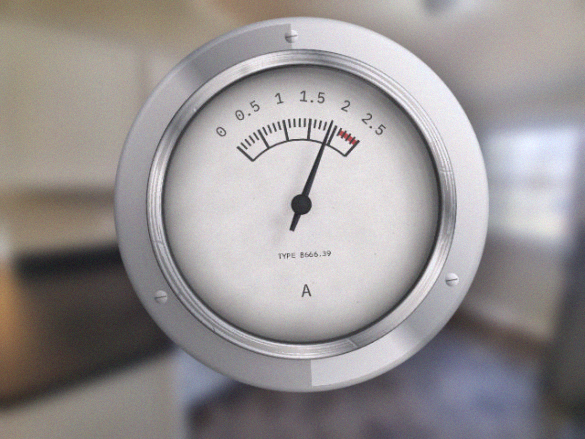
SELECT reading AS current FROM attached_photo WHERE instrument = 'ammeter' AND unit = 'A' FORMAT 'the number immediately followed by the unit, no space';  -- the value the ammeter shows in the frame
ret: 1.9A
